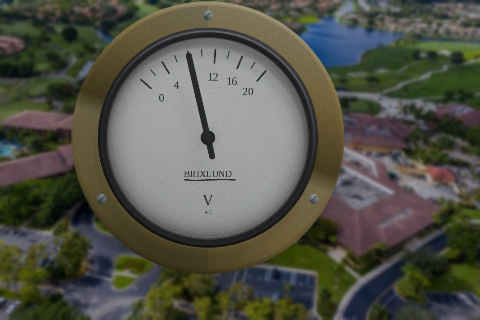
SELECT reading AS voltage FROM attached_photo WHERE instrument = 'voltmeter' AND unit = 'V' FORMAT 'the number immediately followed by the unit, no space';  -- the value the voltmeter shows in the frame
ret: 8V
